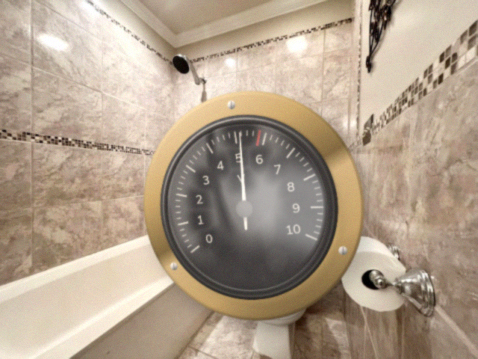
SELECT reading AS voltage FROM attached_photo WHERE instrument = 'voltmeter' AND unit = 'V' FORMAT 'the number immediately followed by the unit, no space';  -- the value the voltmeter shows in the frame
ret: 5.2V
